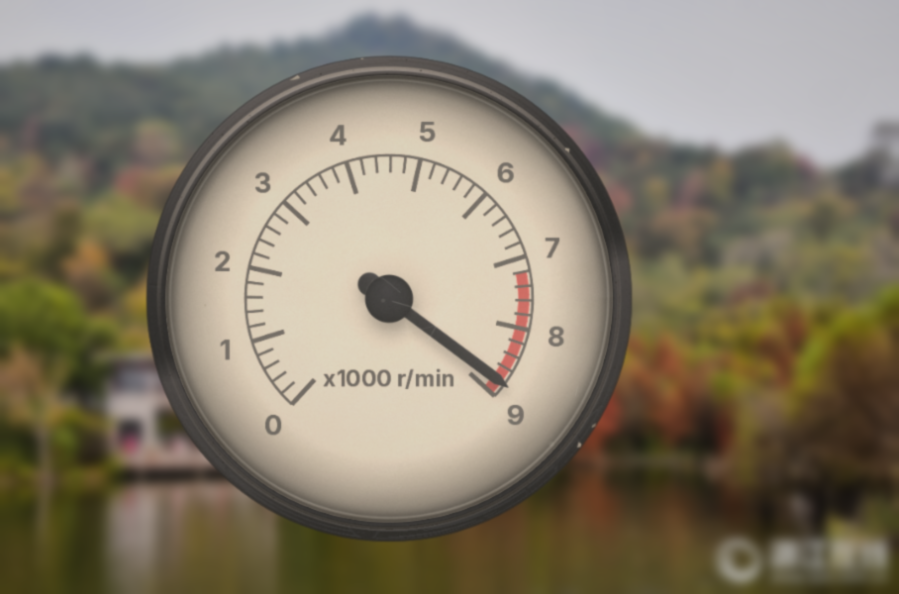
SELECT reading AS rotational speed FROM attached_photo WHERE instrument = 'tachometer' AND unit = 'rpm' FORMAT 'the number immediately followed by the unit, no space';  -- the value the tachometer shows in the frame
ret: 8800rpm
